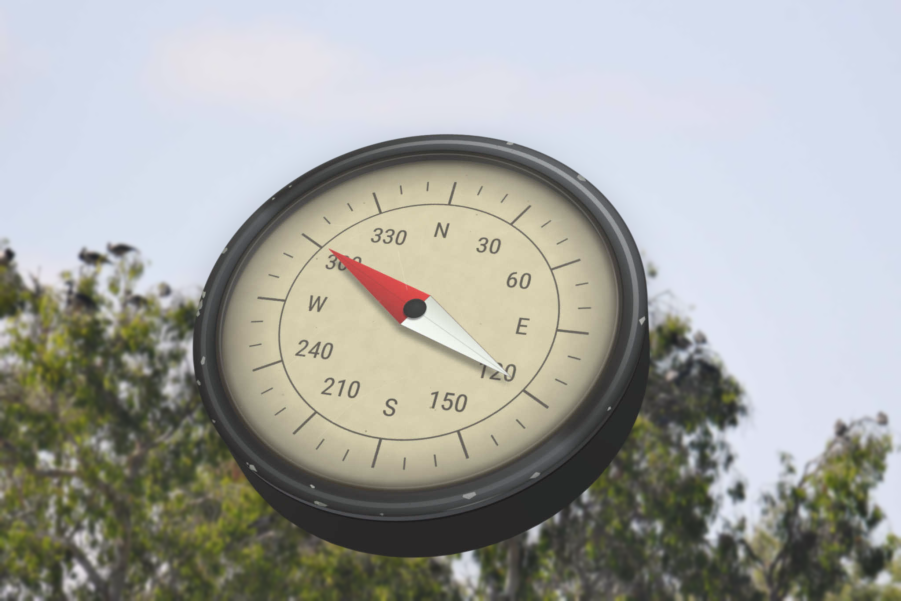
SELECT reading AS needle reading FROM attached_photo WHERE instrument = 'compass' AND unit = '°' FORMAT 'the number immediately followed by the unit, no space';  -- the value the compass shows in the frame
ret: 300°
